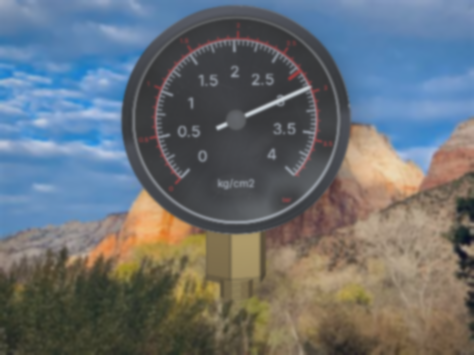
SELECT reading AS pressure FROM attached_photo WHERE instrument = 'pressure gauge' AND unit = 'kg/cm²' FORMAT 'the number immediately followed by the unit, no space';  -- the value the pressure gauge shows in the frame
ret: 3kg/cm²
